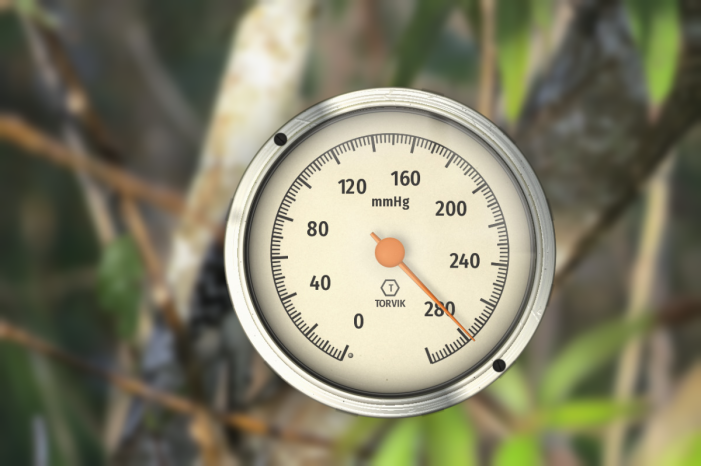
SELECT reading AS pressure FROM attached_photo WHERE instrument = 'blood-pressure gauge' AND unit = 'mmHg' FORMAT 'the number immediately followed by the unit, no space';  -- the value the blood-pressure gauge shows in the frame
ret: 278mmHg
